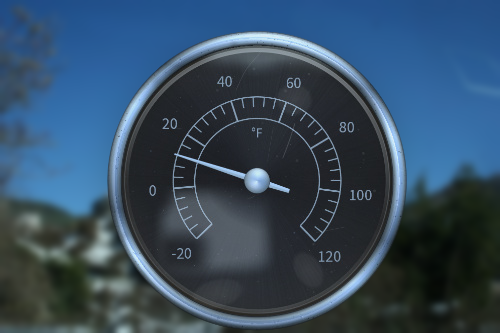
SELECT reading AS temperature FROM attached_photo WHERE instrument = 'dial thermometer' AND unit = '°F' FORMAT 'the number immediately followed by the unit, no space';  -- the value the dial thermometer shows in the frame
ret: 12°F
